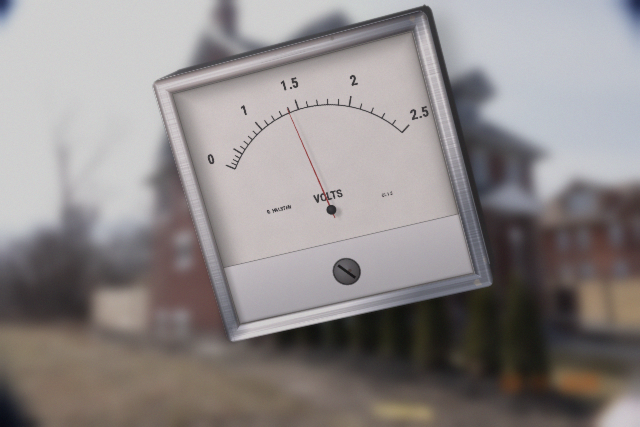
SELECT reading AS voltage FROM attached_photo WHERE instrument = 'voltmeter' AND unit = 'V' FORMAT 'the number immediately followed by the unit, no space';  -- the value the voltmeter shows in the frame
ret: 1.4V
